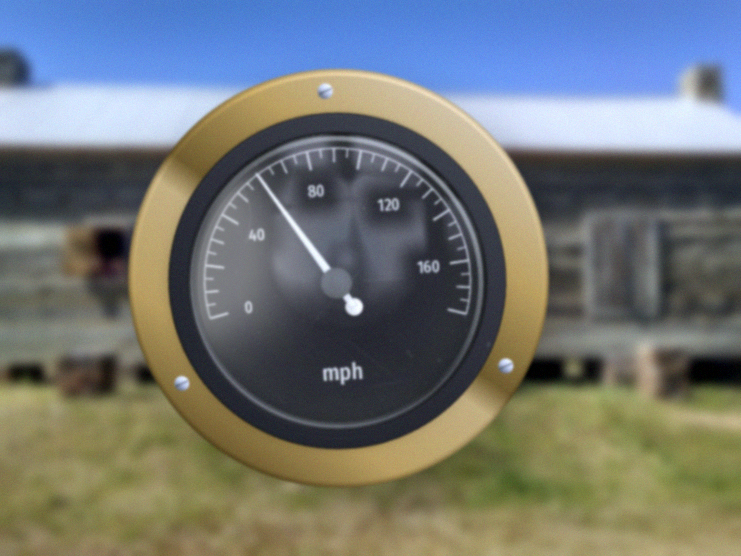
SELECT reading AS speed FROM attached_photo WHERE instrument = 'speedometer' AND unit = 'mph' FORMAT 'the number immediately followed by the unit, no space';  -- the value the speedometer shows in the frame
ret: 60mph
